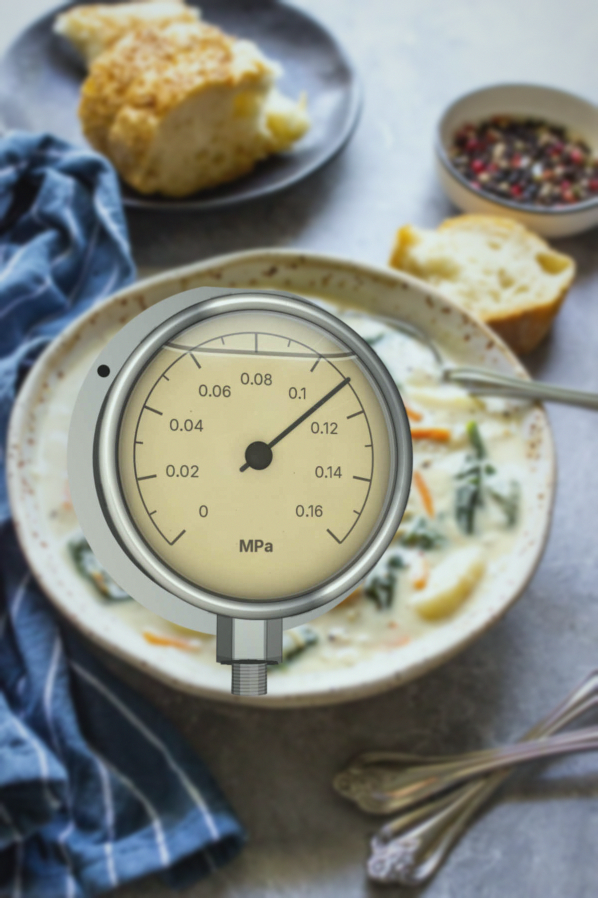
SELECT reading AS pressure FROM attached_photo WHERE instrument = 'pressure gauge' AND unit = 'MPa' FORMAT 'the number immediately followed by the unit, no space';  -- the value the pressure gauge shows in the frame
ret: 0.11MPa
